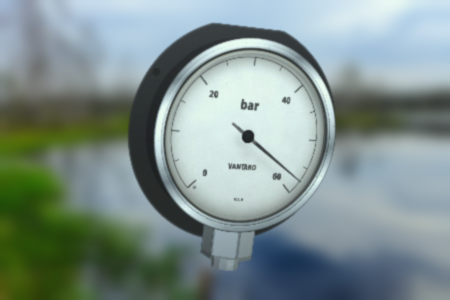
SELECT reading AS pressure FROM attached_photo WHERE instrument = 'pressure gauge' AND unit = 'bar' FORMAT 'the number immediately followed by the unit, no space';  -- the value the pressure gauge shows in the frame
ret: 57.5bar
